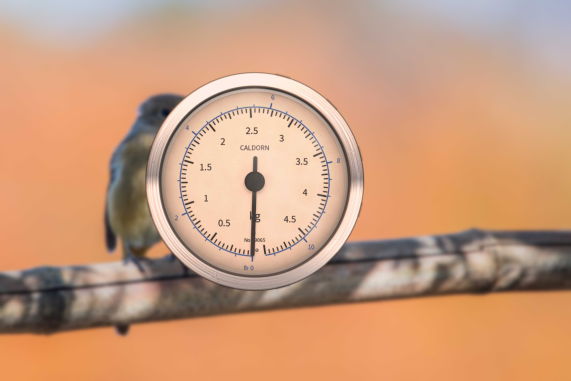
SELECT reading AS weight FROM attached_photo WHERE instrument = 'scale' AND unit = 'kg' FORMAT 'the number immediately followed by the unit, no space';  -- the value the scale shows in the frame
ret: 0kg
